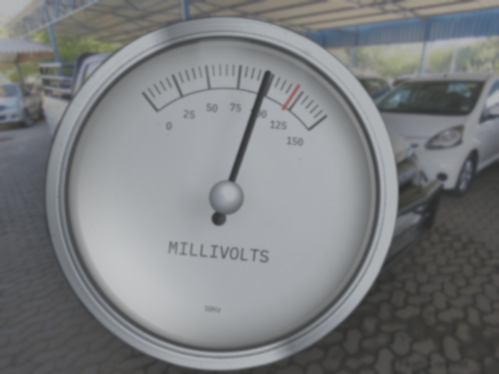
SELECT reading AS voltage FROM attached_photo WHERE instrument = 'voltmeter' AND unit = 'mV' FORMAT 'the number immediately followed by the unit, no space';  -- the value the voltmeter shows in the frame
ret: 95mV
